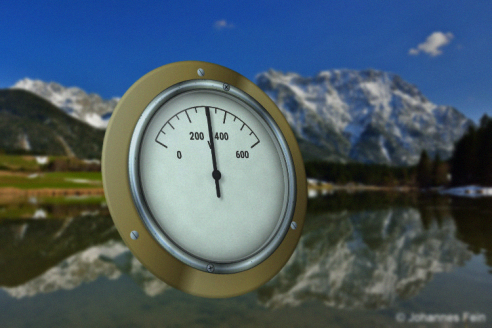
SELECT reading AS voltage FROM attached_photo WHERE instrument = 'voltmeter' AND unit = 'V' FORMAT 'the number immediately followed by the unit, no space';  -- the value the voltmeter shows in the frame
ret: 300V
